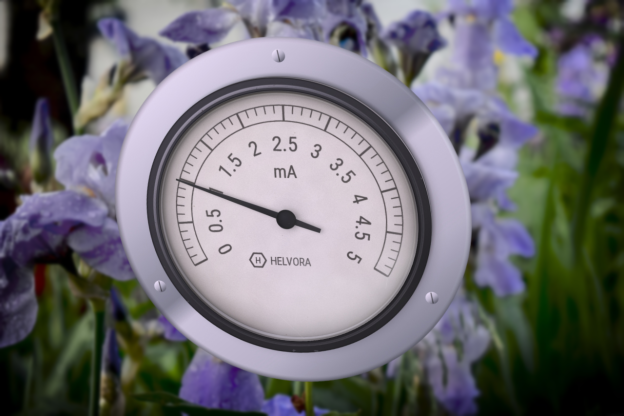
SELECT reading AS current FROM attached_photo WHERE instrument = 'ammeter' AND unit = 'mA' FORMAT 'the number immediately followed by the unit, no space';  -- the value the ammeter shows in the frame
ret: 1mA
